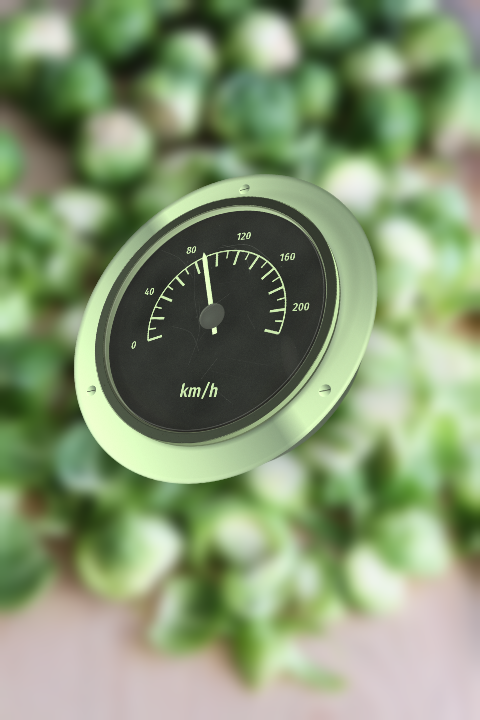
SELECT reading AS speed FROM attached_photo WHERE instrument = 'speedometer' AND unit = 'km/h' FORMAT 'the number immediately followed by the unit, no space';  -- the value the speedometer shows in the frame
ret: 90km/h
